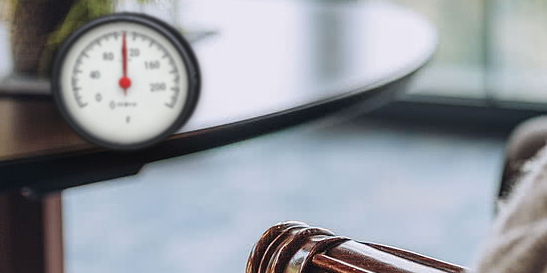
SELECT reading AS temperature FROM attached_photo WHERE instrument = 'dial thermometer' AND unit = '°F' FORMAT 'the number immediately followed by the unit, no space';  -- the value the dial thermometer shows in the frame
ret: 110°F
